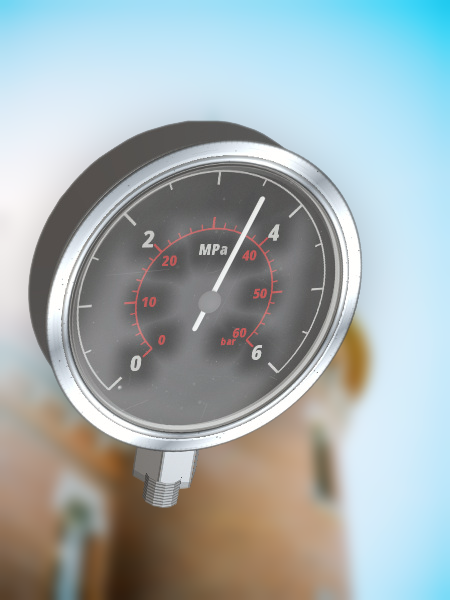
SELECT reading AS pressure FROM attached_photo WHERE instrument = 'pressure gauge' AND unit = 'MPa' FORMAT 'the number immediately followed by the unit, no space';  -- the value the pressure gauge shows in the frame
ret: 3.5MPa
